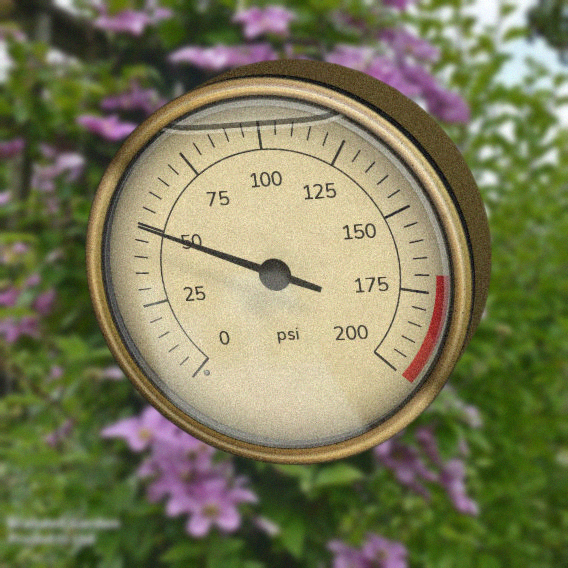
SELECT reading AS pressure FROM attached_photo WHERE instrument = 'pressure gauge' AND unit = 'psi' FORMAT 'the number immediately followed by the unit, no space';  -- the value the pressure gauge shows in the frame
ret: 50psi
